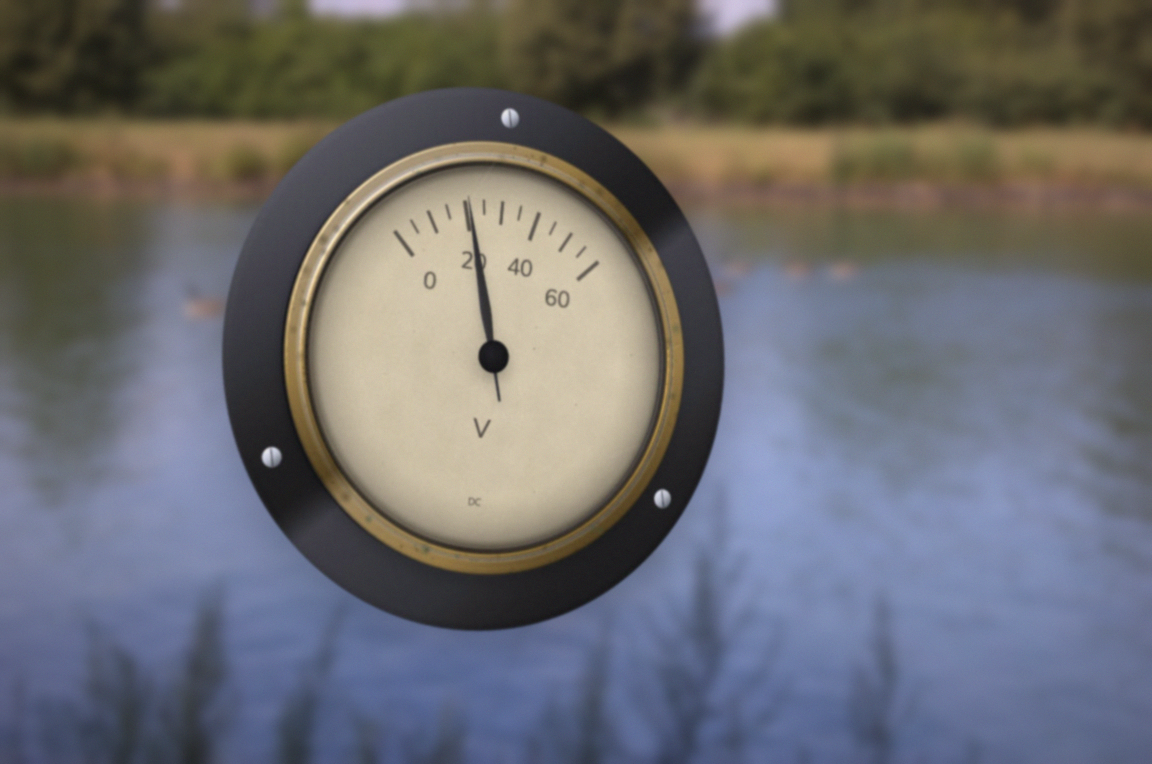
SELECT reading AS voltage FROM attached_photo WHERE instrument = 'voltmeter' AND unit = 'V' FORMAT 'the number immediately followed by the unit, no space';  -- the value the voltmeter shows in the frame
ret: 20V
